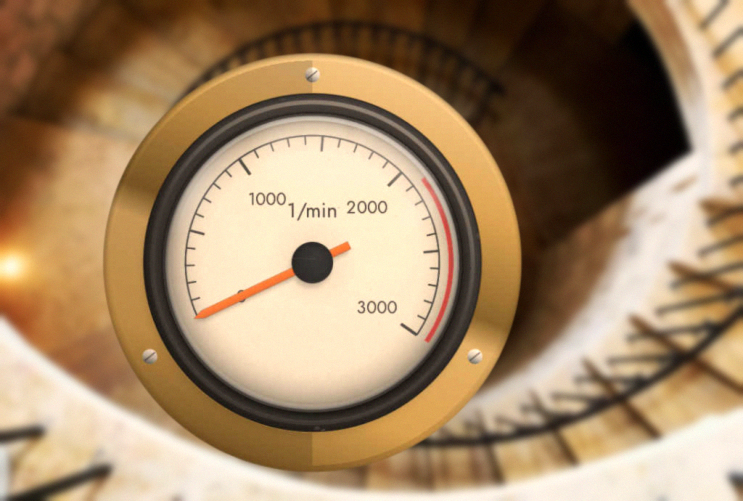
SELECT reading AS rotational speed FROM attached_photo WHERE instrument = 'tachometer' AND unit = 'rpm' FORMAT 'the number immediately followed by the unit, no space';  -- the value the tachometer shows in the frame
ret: 0rpm
